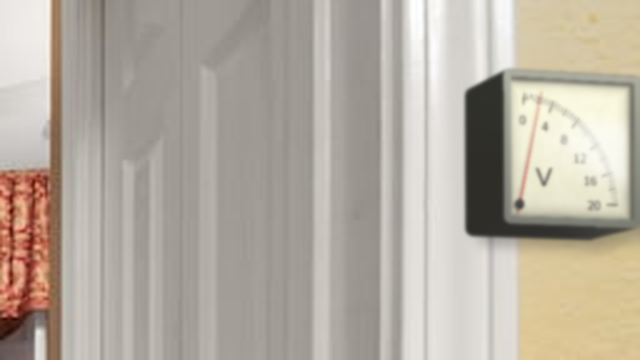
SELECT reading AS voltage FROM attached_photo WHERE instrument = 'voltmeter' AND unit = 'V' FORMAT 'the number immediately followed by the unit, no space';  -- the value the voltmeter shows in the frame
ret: 2V
